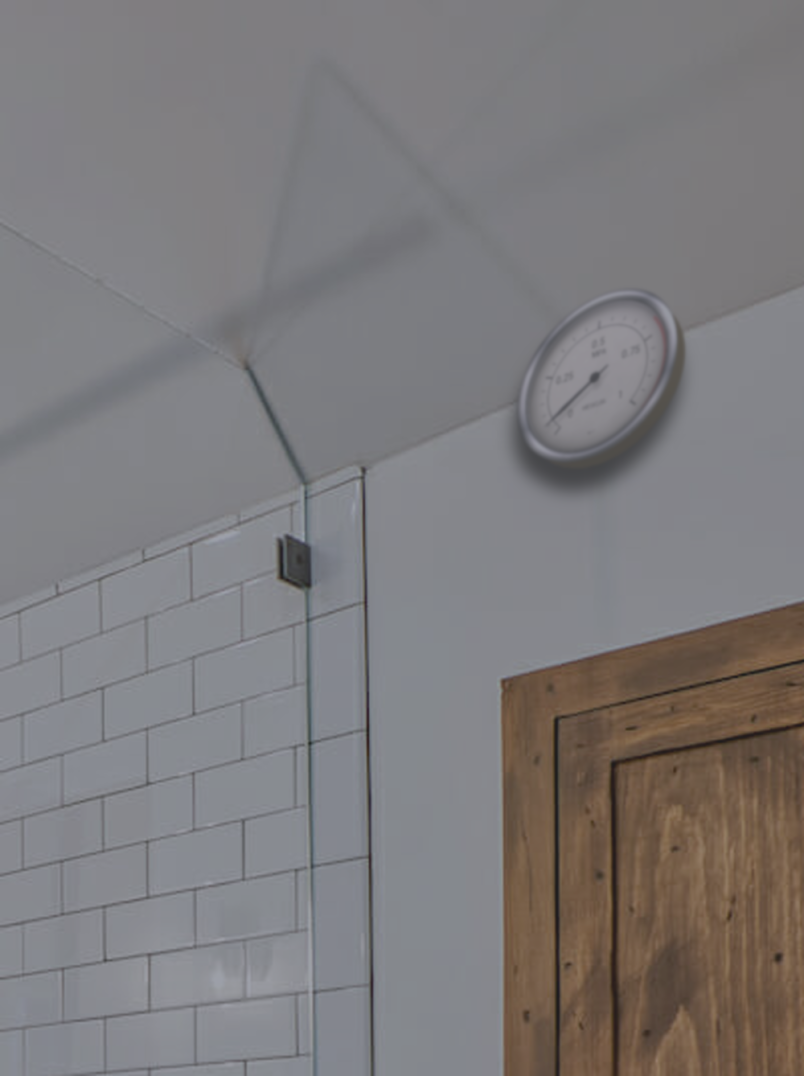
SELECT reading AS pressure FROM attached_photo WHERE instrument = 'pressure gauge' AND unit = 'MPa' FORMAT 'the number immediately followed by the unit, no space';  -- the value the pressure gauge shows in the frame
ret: 0.05MPa
